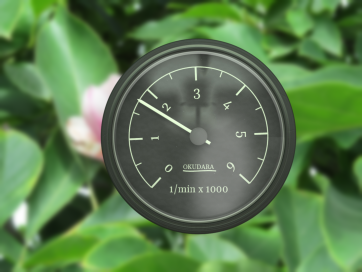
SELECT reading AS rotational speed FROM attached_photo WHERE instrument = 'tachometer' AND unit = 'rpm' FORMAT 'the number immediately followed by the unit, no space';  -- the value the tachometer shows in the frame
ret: 1750rpm
